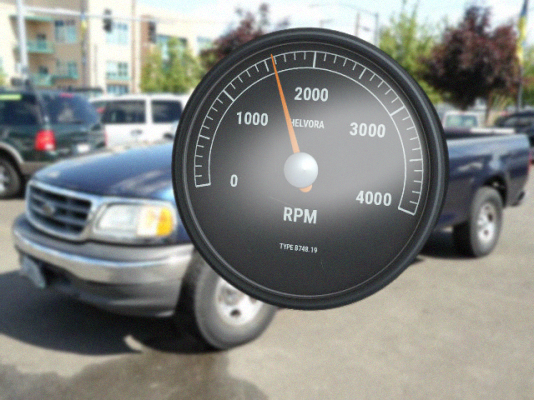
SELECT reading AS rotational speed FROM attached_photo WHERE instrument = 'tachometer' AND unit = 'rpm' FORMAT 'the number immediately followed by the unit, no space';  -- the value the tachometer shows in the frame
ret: 1600rpm
